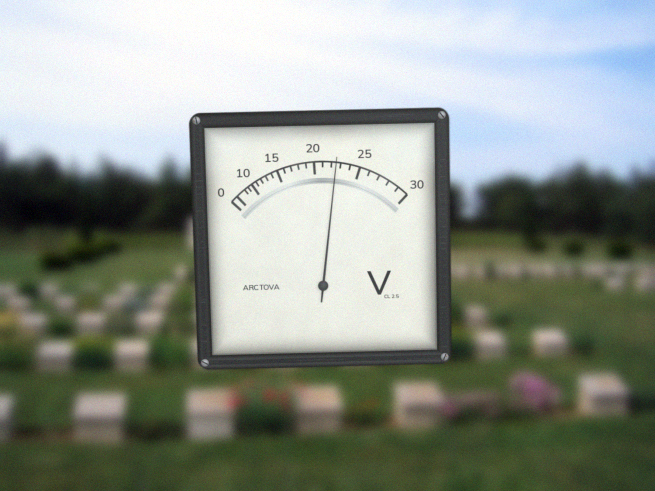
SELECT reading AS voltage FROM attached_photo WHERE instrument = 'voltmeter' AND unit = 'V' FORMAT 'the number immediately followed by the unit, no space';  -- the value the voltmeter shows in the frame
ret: 22.5V
